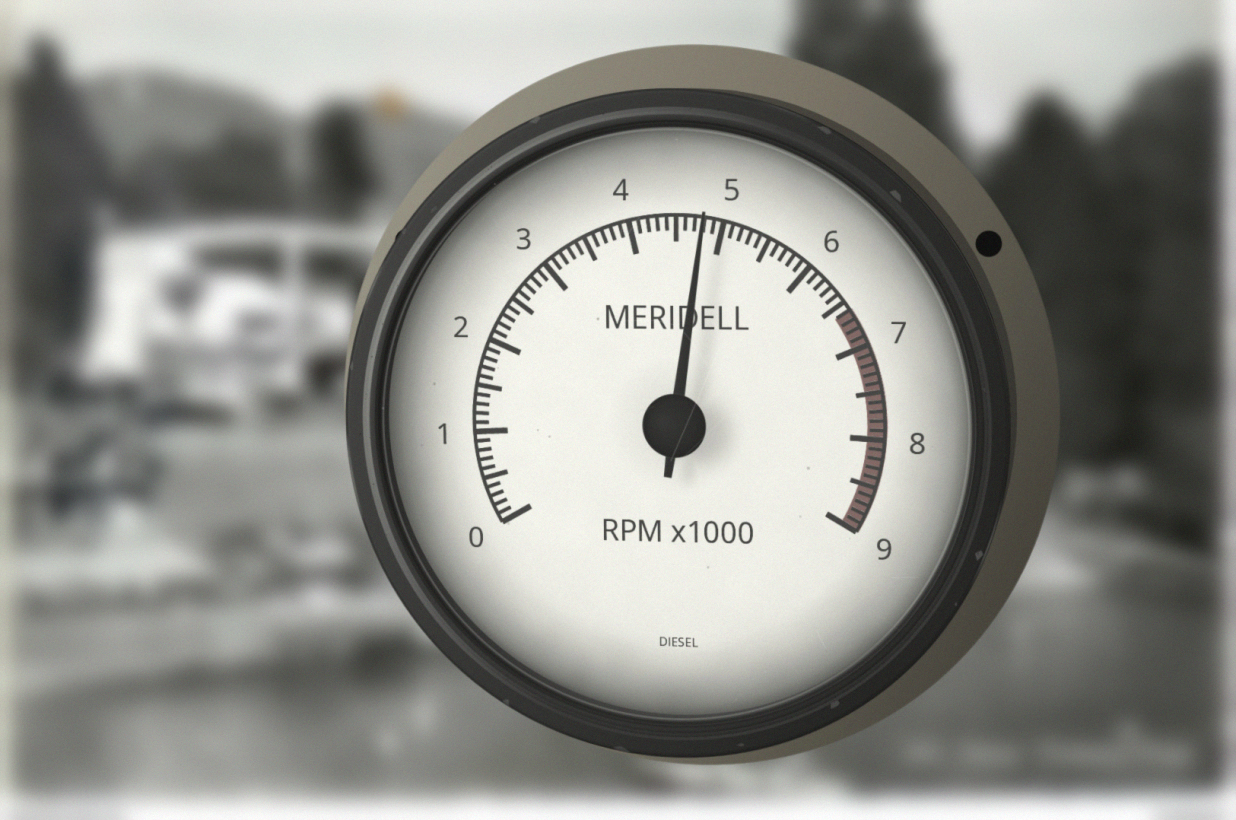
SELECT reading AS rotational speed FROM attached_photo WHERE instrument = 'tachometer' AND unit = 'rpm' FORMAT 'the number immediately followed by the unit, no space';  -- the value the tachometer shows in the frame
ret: 4800rpm
